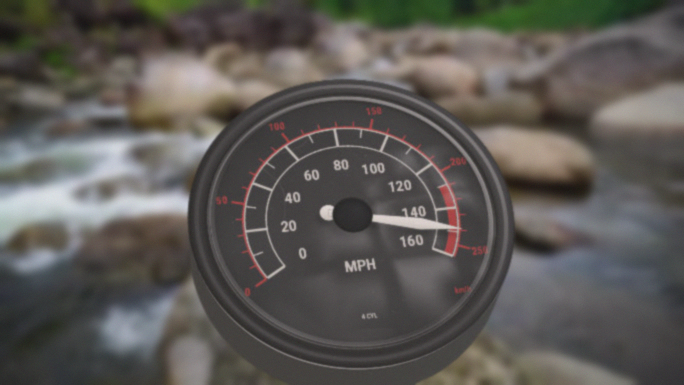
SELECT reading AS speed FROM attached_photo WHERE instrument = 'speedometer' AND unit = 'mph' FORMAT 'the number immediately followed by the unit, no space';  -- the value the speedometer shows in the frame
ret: 150mph
